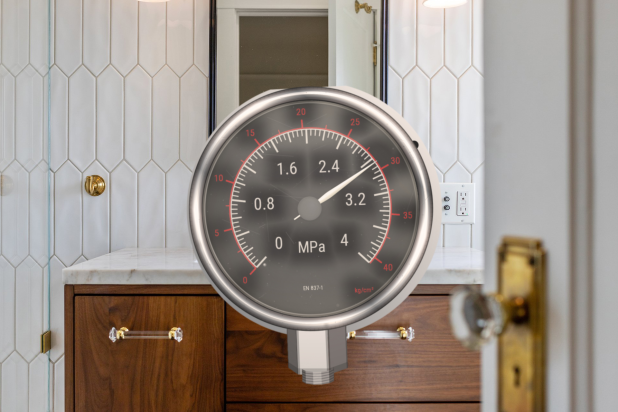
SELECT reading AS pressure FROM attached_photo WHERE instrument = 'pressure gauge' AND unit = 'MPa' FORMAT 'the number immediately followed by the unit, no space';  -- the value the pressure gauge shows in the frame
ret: 2.85MPa
